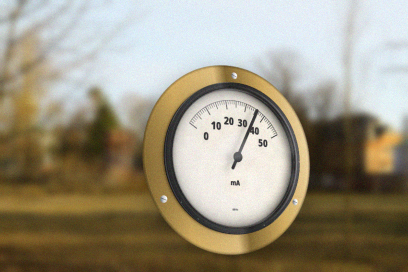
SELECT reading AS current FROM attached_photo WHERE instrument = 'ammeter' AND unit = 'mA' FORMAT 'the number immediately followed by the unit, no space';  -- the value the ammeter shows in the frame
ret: 35mA
